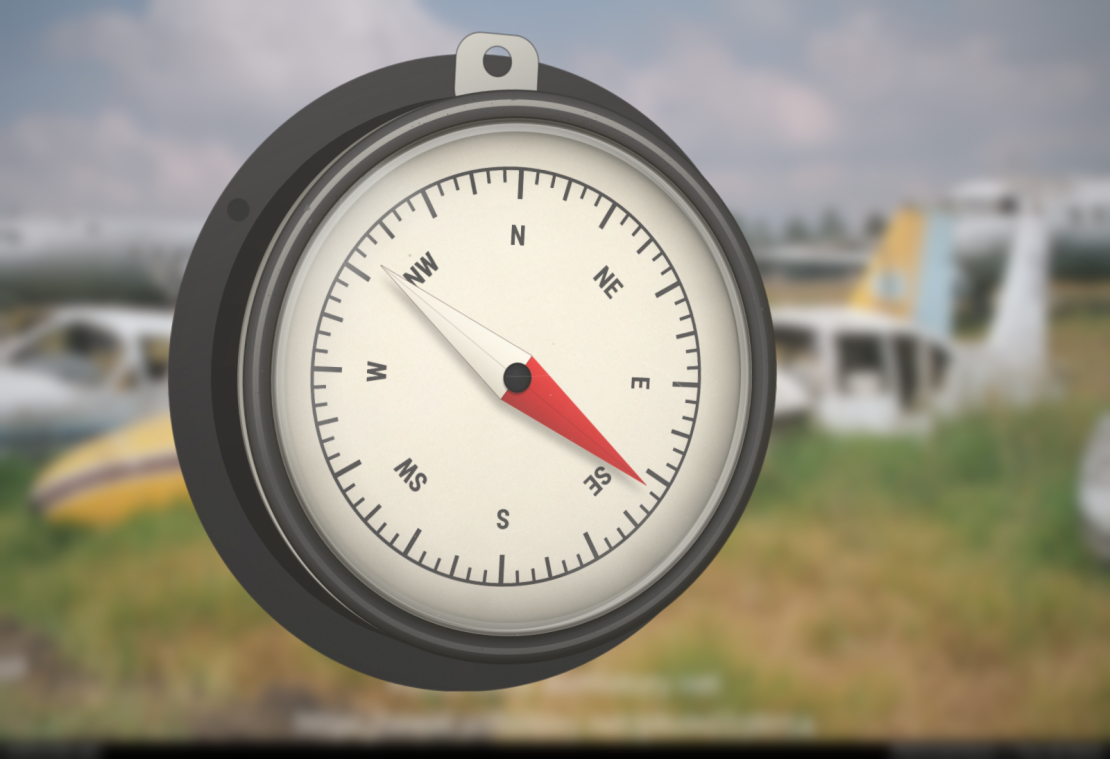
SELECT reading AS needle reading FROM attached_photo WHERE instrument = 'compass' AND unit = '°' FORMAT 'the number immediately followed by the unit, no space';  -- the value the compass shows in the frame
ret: 125°
